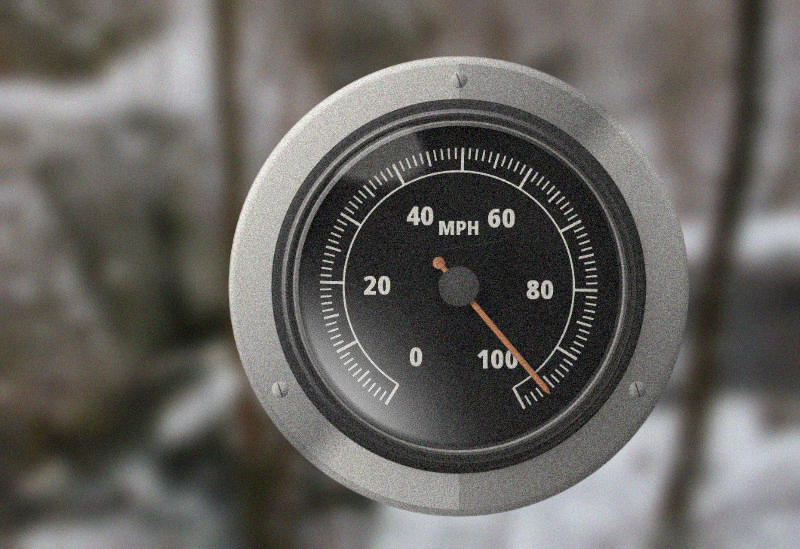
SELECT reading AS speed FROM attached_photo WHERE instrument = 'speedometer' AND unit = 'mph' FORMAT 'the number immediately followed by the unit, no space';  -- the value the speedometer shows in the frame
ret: 96mph
